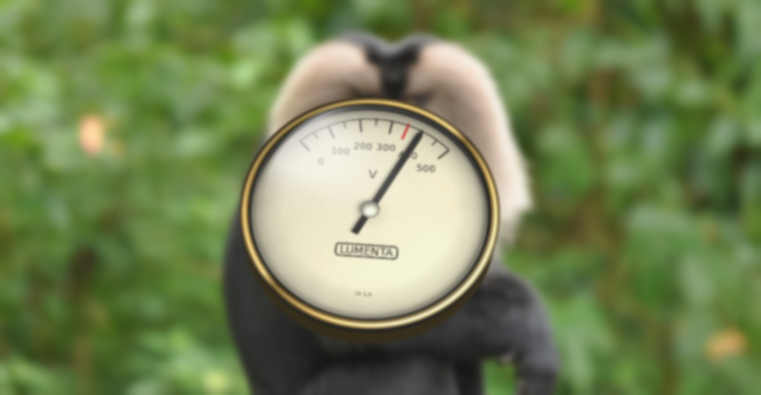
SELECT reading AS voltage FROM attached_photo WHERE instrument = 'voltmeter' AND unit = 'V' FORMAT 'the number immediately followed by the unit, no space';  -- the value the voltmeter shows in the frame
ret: 400V
